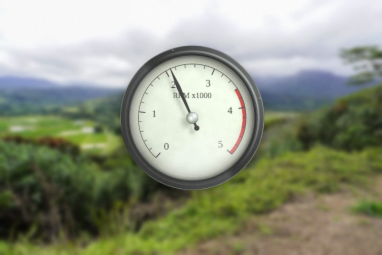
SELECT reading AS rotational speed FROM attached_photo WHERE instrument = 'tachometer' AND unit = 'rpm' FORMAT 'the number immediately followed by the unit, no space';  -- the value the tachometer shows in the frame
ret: 2100rpm
